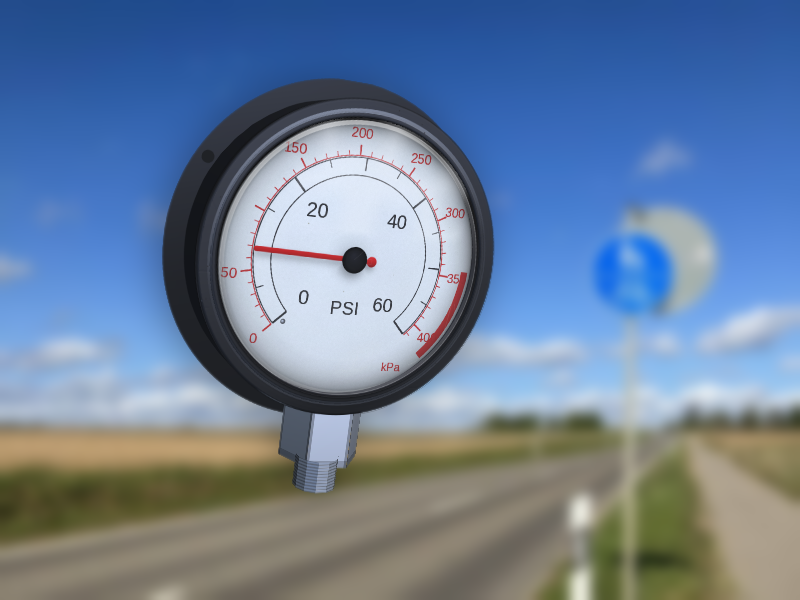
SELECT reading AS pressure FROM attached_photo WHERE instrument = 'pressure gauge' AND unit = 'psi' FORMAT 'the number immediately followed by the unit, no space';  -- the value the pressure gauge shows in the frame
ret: 10psi
